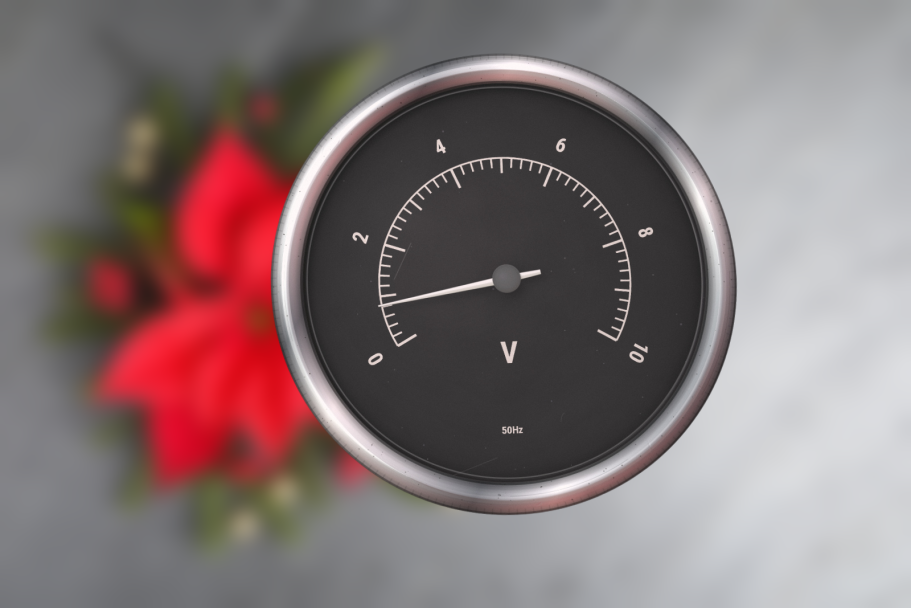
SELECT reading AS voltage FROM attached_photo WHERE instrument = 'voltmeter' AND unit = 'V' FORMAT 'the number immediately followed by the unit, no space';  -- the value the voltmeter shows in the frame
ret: 0.8V
